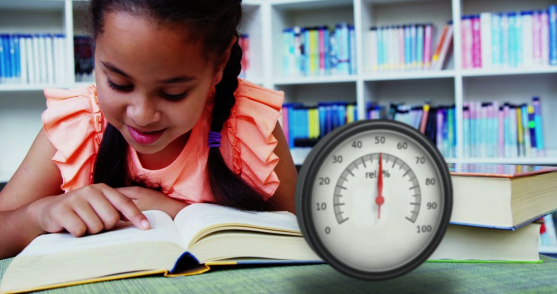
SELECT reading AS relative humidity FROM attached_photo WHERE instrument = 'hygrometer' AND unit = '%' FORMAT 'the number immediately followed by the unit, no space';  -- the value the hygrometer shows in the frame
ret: 50%
